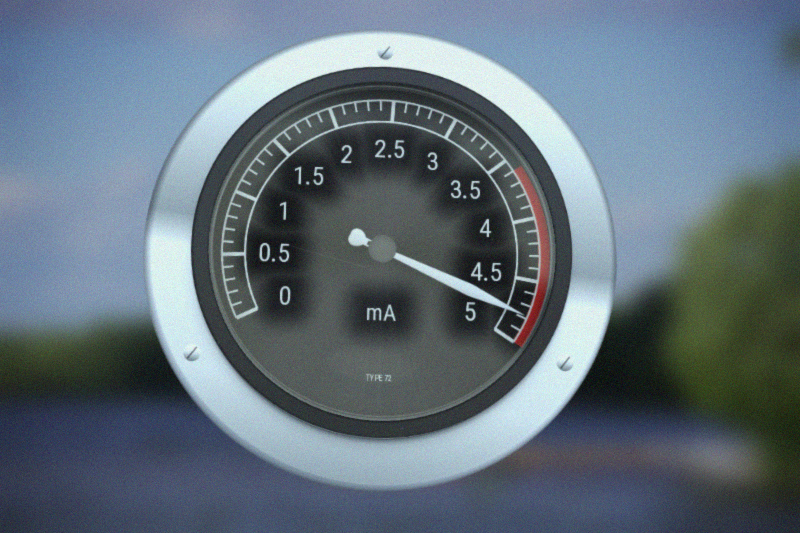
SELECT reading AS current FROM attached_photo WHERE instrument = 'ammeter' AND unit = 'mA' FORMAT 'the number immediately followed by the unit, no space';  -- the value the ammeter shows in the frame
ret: 4.8mA
